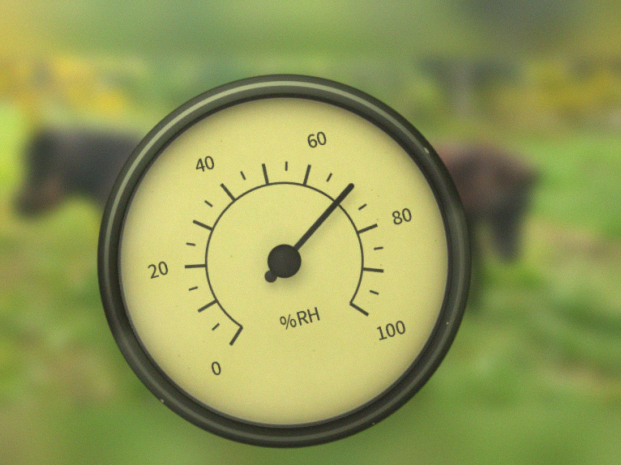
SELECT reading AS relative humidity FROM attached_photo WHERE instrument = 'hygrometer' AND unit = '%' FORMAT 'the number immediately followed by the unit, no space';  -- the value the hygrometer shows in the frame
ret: 70%
